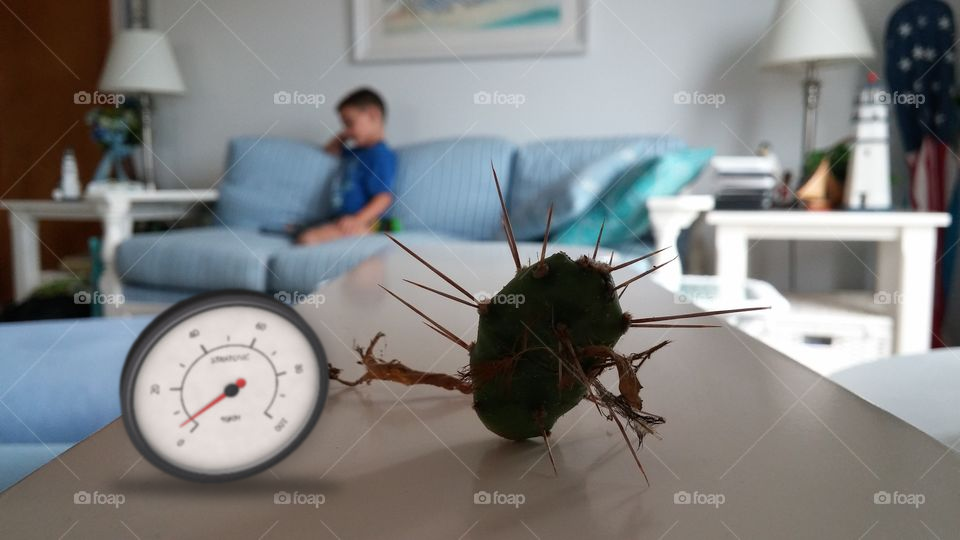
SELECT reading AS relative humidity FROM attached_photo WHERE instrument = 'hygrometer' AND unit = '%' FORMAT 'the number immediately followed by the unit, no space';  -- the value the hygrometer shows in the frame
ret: 5%
